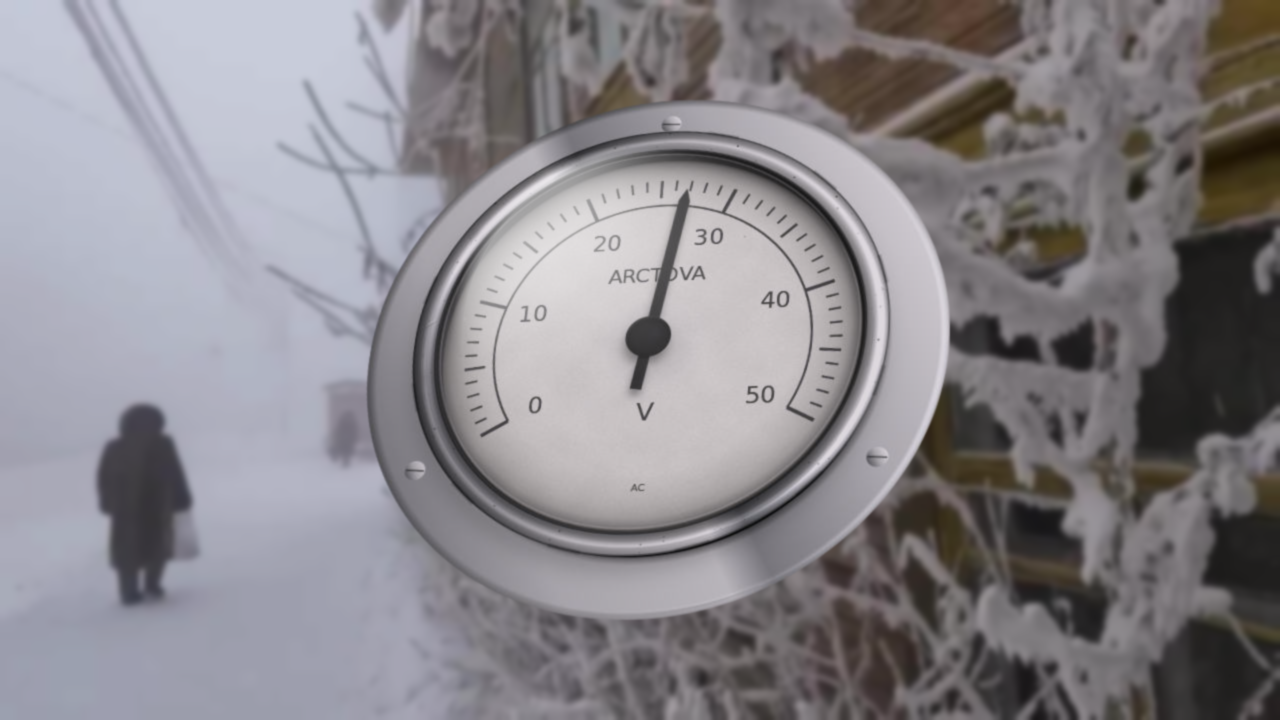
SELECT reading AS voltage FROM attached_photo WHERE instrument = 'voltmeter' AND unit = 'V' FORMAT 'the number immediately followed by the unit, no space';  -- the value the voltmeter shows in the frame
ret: 27V
